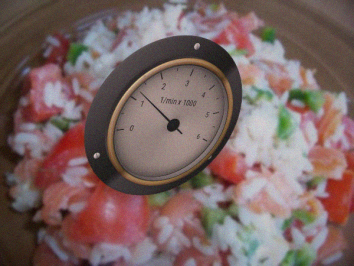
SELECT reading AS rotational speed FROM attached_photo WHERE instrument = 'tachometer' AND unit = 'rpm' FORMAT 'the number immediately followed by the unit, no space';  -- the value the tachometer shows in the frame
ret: 1250rpm
